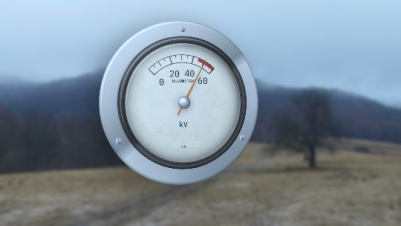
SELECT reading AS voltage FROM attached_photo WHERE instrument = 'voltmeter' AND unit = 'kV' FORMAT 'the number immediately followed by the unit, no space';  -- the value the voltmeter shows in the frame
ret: 50kV
